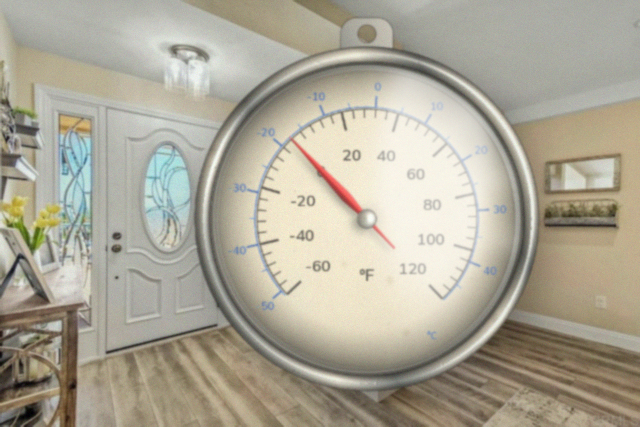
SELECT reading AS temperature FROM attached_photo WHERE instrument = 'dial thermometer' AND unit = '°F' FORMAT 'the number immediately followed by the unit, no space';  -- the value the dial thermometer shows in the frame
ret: 0°F
